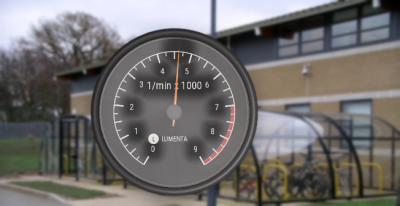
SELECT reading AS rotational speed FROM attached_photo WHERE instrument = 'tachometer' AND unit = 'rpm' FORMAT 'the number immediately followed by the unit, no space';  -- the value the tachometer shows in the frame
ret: 4625rpm
